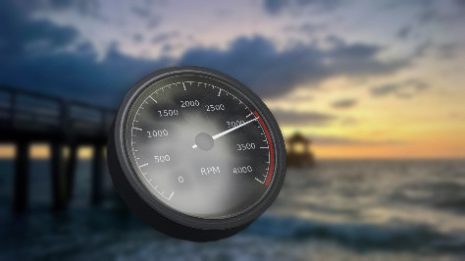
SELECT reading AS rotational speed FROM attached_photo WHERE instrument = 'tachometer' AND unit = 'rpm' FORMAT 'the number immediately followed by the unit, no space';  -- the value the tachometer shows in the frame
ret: 3100rpm
